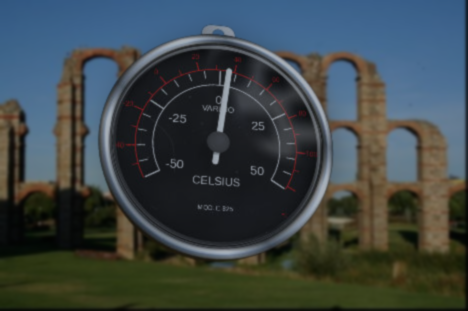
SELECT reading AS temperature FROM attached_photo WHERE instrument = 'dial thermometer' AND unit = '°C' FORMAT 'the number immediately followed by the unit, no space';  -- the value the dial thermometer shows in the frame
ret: 2.5°C
